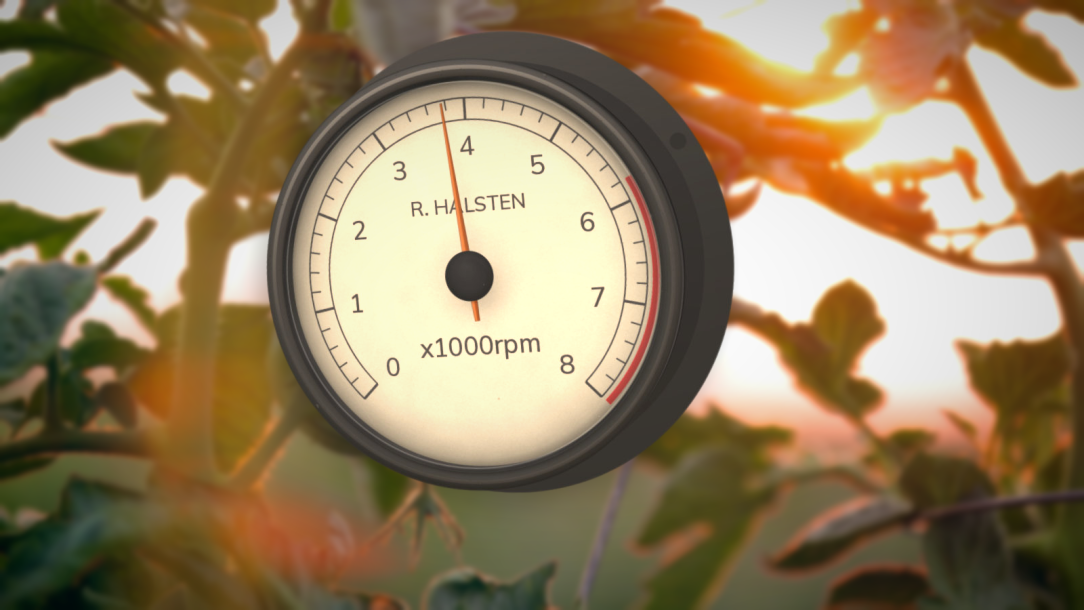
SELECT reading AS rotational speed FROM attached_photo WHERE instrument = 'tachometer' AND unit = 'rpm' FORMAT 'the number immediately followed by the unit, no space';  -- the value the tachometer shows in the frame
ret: 3800rpm
